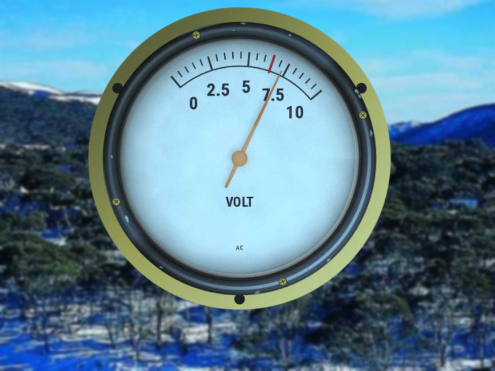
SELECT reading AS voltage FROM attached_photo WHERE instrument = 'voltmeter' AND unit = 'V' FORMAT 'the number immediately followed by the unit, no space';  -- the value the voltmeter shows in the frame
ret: 7.25V
